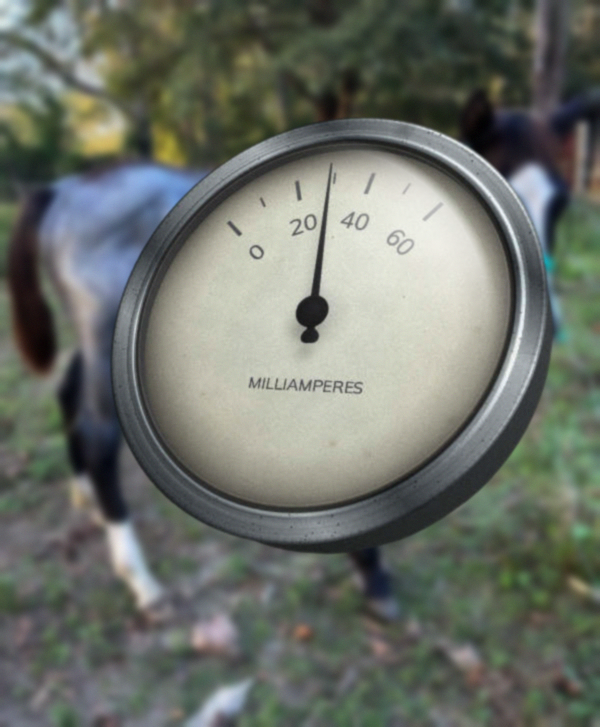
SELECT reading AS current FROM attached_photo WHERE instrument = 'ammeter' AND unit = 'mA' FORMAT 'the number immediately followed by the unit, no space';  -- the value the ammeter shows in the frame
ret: 30mA
